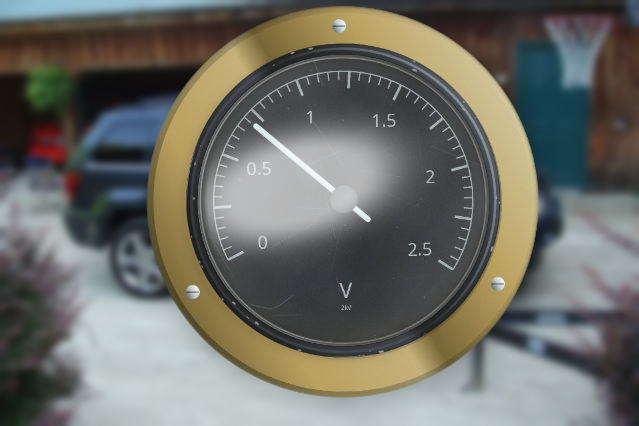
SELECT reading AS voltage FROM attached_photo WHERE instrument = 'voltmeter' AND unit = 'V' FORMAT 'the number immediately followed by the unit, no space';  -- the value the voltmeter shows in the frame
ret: 0.7V
